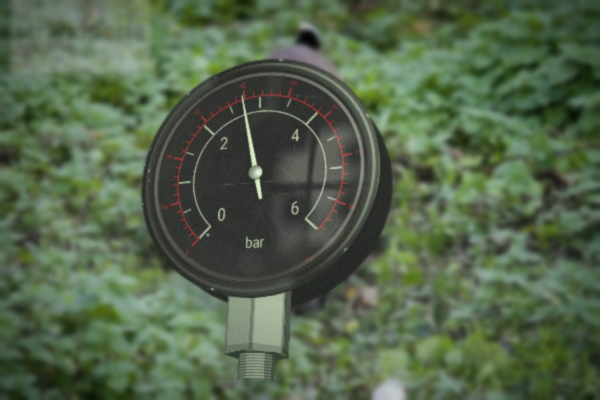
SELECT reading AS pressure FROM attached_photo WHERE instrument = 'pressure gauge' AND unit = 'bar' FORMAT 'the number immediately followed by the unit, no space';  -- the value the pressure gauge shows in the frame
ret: 2.75bar
